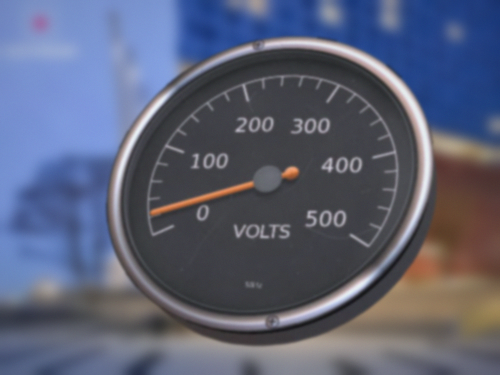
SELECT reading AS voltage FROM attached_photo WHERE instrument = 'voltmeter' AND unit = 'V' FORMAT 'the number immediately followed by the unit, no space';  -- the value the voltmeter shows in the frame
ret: 20V
